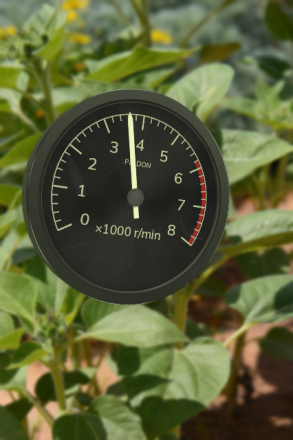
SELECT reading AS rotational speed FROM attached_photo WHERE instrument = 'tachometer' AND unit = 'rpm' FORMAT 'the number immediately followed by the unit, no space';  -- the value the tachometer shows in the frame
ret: 3600rpm
